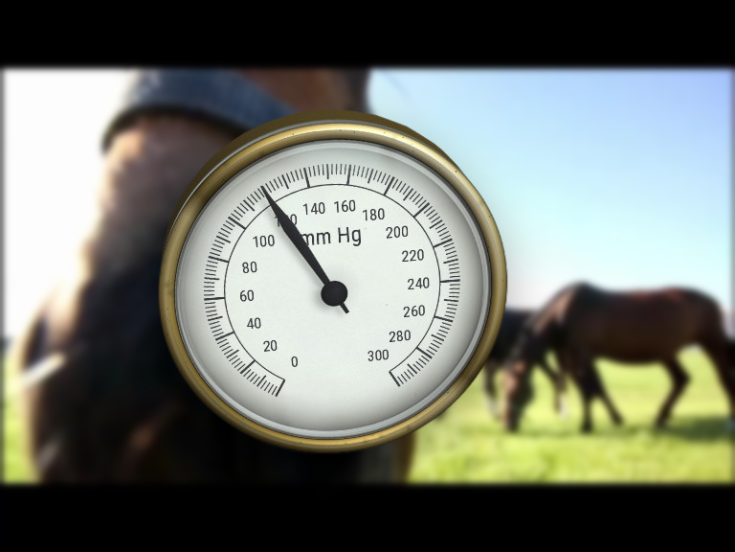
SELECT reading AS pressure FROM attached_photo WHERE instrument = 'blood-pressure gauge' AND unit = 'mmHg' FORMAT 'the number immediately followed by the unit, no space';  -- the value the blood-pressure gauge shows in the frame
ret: 120mmHg
